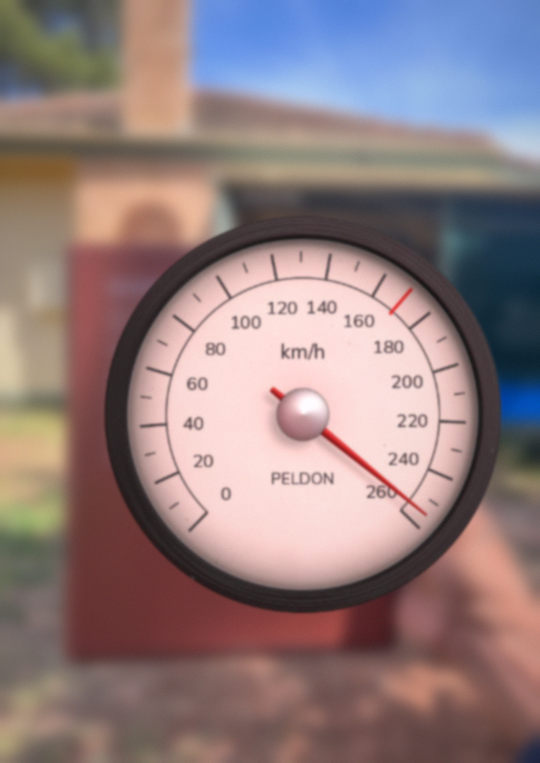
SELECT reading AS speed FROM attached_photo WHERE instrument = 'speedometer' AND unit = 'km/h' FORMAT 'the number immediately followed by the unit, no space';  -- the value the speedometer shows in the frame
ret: 255km/h
